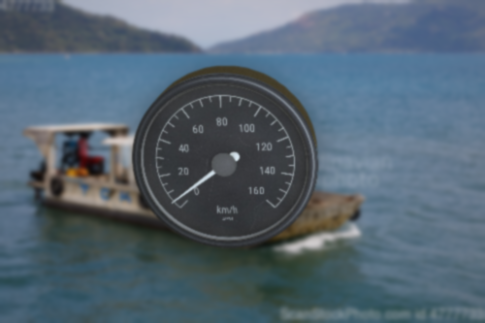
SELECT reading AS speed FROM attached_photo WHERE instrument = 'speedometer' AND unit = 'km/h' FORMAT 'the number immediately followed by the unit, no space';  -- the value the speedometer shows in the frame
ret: 5km/h
